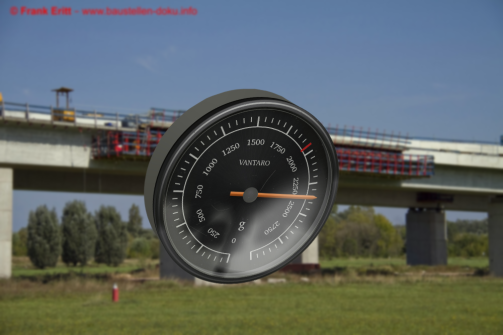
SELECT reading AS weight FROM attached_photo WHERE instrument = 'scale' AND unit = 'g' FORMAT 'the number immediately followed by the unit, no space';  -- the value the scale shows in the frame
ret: 2350g
